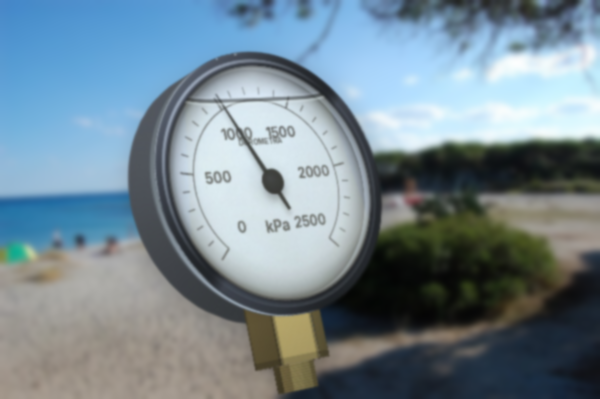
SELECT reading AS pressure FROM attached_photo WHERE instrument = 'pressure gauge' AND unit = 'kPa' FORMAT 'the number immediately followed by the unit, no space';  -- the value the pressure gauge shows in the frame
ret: 1000kPa
